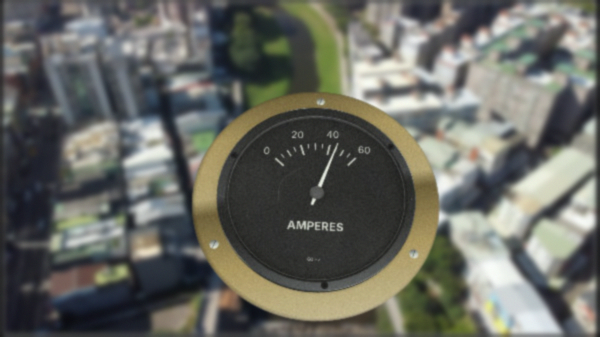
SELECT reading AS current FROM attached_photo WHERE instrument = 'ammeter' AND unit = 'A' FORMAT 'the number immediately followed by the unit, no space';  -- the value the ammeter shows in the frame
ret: 45A
